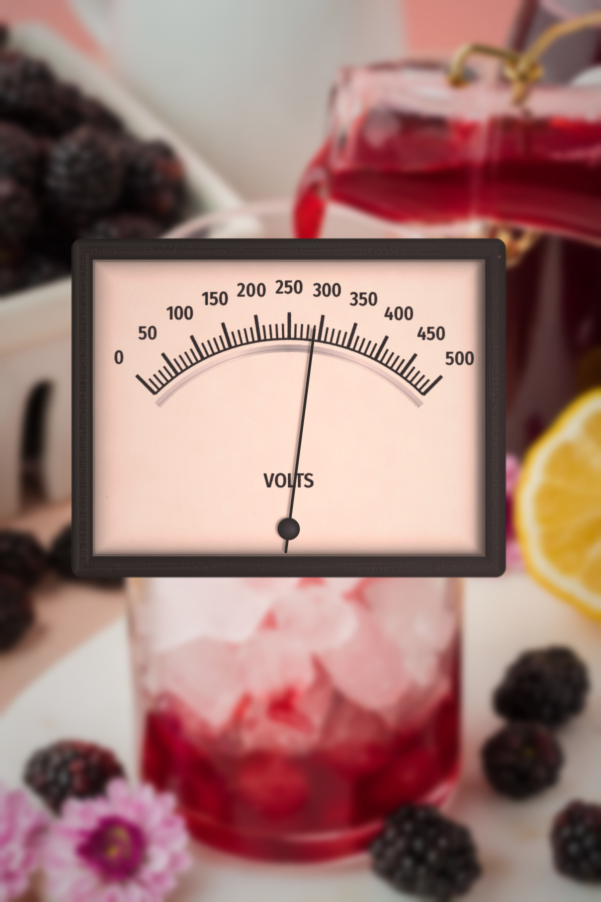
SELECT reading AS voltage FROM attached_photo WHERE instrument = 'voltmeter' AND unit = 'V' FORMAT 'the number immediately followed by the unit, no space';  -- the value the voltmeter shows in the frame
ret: 290V
